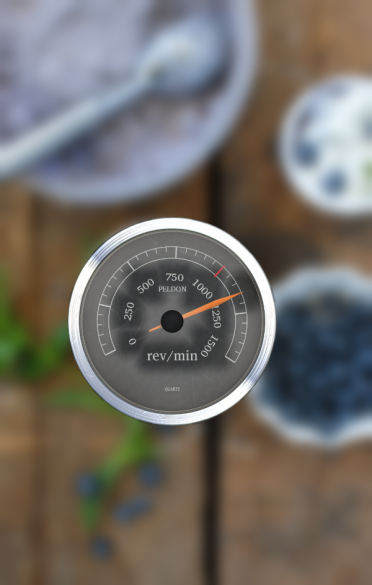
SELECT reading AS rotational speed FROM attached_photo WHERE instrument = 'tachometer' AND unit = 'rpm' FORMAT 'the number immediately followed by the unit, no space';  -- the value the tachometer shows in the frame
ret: 1150rpm
